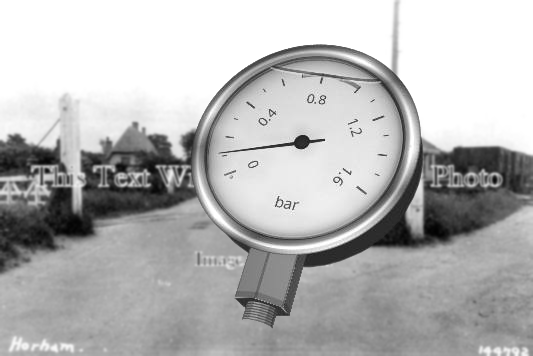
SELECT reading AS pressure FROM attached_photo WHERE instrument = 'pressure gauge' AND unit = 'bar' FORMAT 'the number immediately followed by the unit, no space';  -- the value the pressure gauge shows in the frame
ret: 0.1bar
